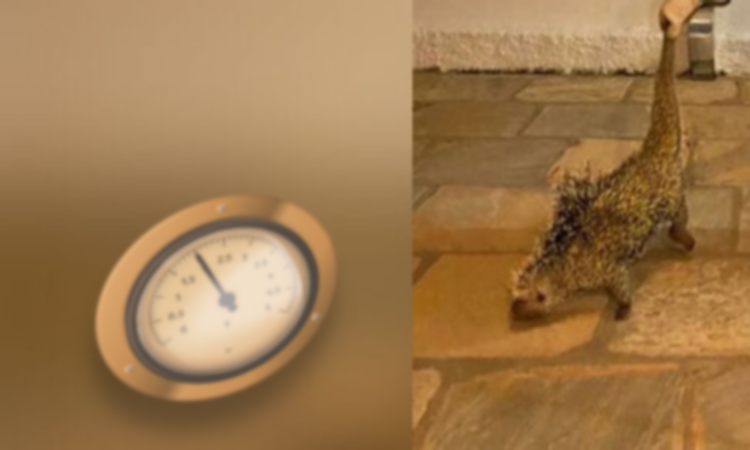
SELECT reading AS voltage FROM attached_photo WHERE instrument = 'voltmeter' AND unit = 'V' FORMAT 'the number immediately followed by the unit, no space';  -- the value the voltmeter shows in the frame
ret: 2V
